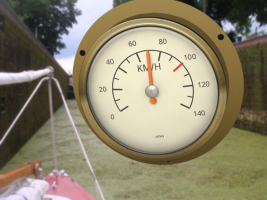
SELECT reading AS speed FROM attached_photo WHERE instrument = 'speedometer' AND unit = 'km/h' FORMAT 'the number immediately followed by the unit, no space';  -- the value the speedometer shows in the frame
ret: 70km/h
